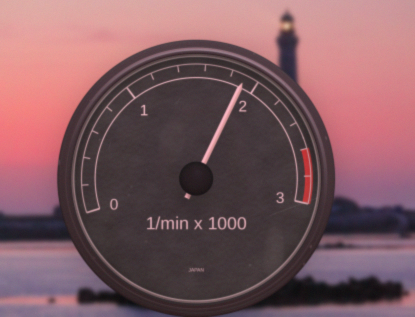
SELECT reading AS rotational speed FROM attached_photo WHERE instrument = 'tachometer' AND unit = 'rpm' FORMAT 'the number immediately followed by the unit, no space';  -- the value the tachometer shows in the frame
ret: 1900rpm
